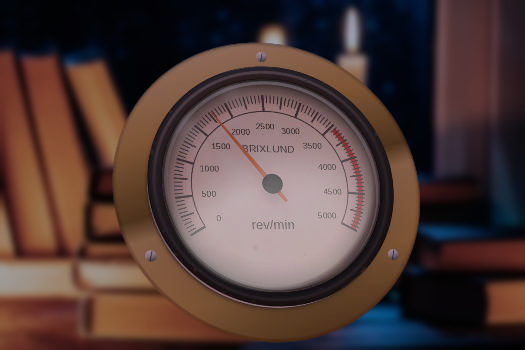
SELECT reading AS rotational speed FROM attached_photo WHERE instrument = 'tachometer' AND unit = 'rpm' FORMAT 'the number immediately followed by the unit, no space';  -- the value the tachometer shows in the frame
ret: 1750rpm
